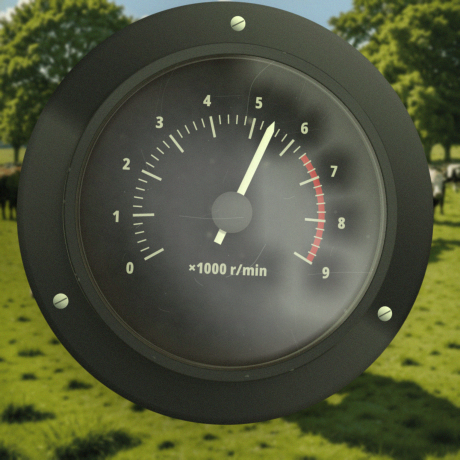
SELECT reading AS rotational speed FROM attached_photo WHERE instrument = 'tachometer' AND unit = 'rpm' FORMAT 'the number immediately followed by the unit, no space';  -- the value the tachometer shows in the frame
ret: 5400rpm
